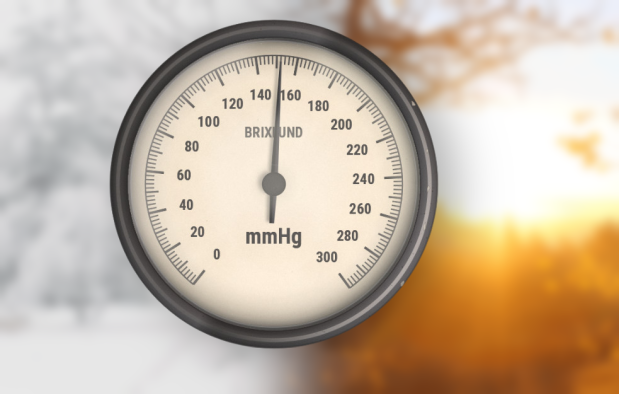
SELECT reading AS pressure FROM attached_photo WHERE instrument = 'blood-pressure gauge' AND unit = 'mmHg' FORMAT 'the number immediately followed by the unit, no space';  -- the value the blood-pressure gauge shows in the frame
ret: 152mmHg
